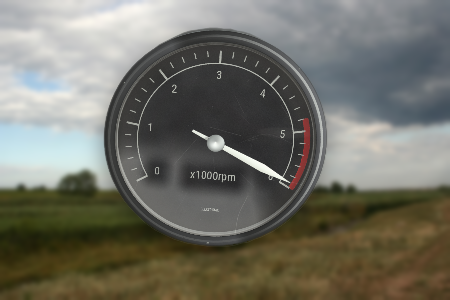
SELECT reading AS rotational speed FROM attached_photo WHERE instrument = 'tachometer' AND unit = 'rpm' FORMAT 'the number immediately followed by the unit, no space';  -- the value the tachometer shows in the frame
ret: 5900rpm
